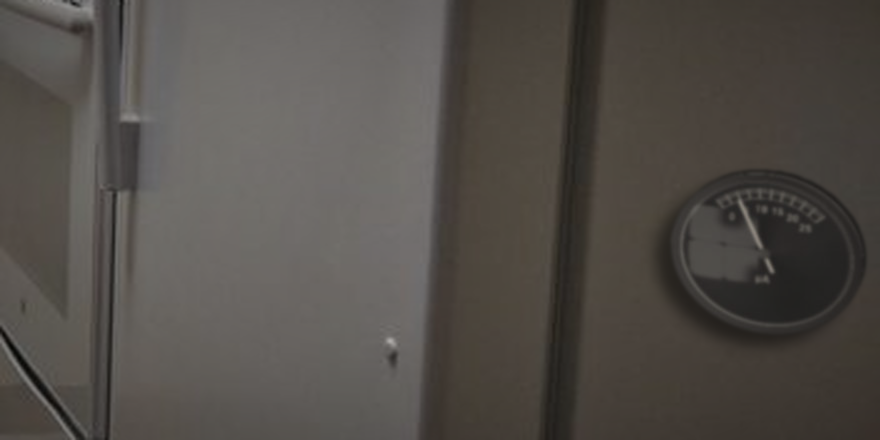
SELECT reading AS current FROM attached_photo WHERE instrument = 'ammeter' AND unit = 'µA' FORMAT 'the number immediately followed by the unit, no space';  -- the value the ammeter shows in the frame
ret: 5µA
